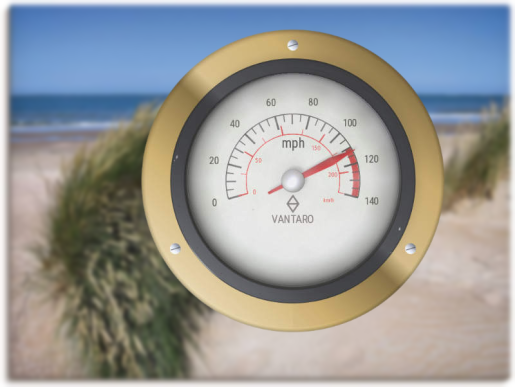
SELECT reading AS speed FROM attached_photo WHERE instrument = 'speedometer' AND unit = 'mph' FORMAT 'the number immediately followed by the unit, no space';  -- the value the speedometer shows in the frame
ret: 112.5mph
